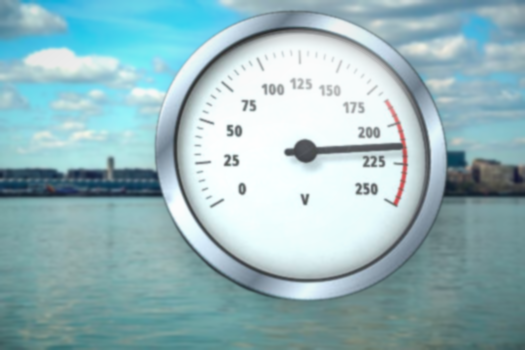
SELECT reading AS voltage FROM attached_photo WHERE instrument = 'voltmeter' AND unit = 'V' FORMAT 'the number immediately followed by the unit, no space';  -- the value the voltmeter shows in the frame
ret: 215V
